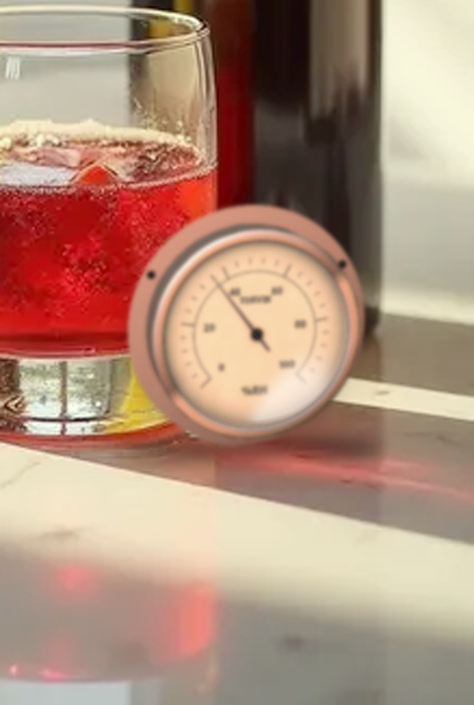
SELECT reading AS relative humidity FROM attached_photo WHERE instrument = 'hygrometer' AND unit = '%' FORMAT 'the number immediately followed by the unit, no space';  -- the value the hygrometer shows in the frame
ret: 36%
